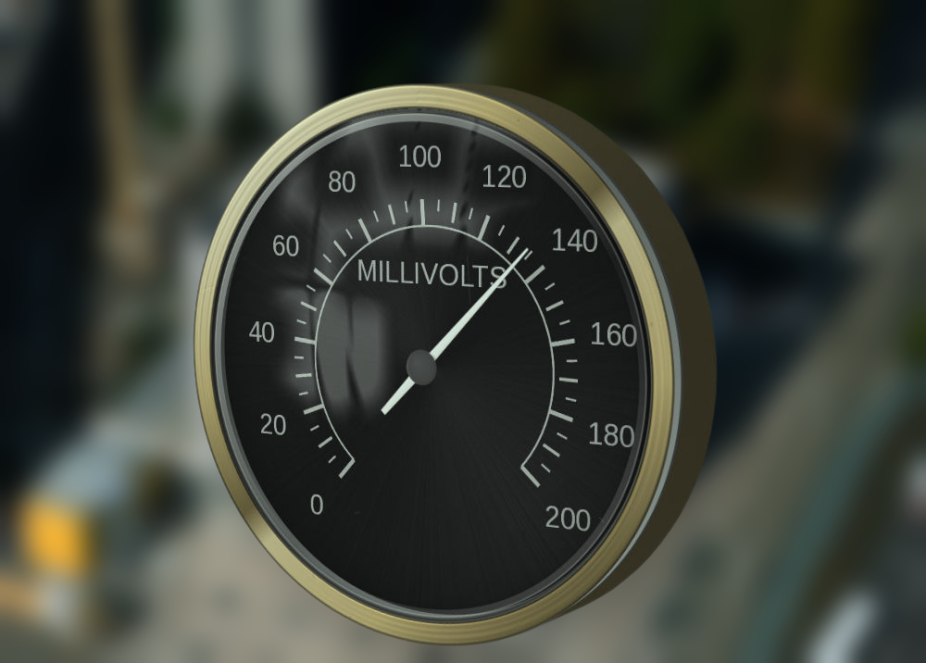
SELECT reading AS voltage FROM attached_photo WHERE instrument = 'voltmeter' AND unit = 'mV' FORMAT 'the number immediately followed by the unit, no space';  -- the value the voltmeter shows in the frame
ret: 135mV
